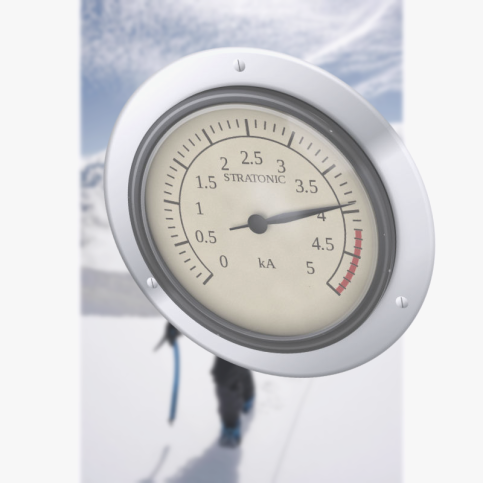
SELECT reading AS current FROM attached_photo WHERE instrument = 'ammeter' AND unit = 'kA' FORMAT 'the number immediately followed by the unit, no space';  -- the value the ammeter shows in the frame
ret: 3.9kA
